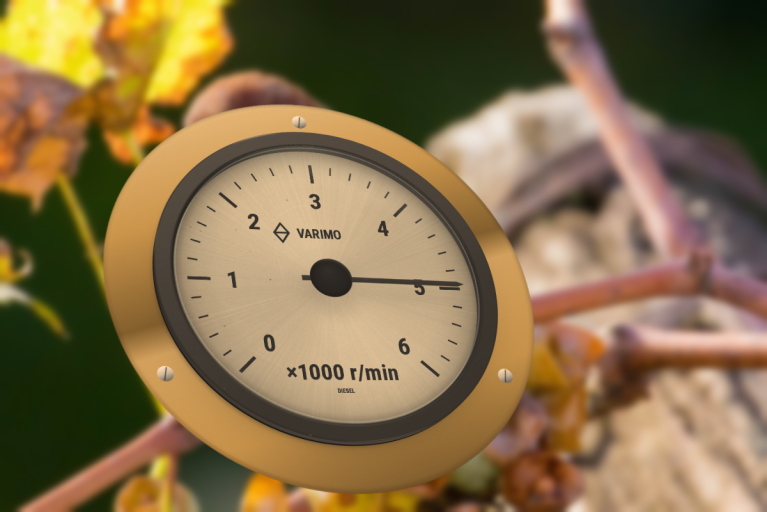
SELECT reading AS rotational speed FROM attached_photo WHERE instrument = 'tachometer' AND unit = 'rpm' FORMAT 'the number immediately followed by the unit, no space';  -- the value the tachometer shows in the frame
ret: 5000rpm
